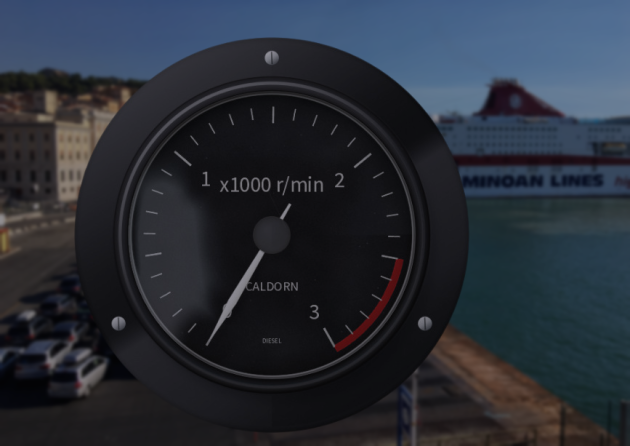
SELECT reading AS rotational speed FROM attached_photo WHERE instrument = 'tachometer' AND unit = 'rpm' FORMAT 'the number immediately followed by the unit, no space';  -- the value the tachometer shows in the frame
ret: 0rpm
